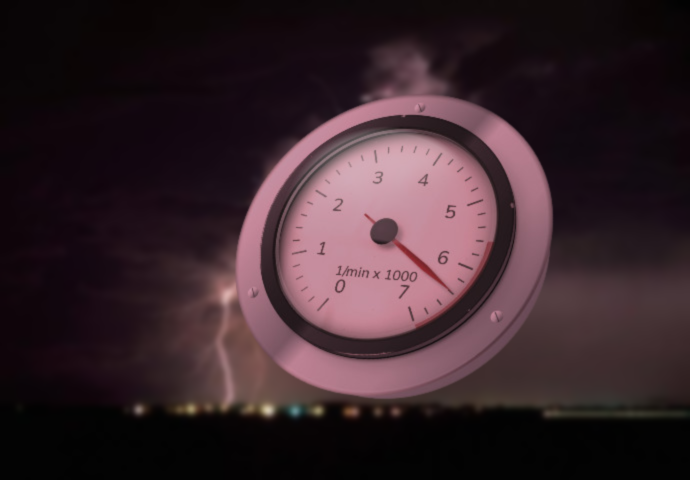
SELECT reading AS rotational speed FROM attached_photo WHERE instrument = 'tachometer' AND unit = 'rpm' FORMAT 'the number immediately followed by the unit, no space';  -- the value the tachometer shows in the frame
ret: 6400rpm
